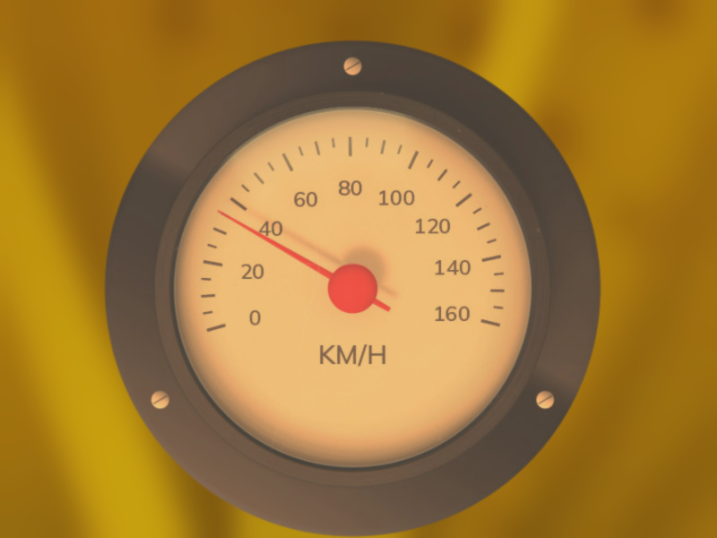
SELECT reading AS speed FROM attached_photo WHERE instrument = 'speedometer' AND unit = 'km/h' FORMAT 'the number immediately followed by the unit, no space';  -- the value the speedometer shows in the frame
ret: 35km/h
